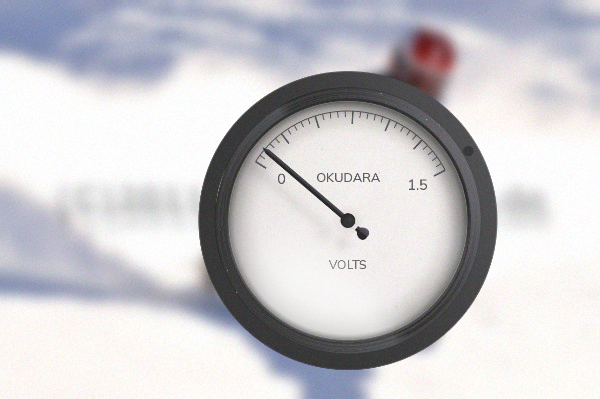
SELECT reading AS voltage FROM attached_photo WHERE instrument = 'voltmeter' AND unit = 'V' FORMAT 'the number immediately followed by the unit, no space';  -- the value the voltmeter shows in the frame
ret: 0.1V
